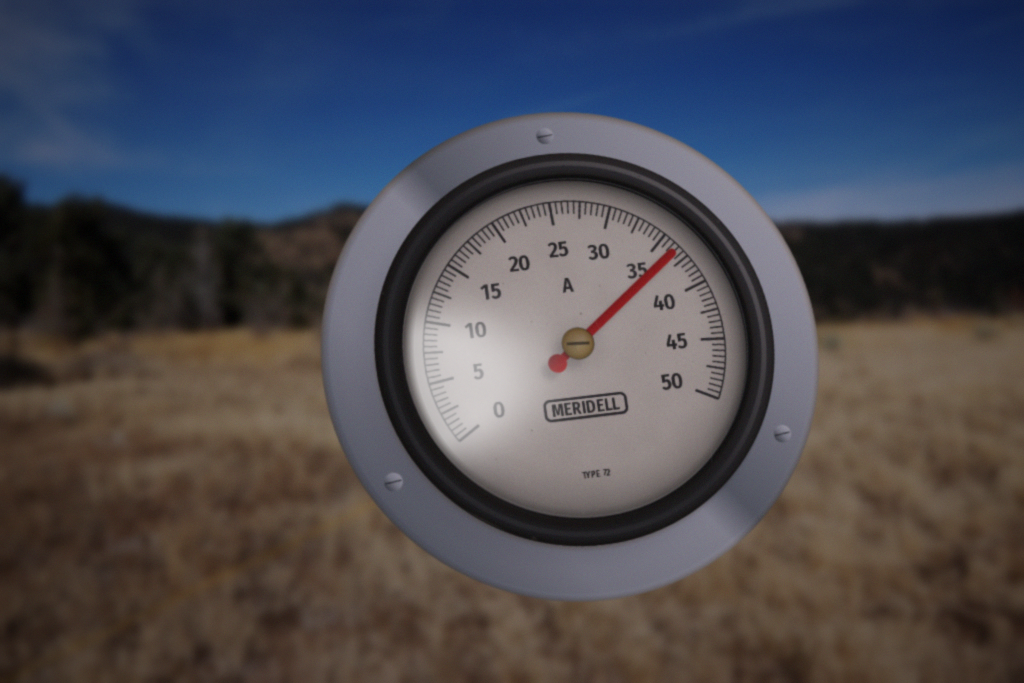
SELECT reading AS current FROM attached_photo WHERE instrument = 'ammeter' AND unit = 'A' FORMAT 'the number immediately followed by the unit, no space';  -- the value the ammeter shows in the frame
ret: 36.5A
